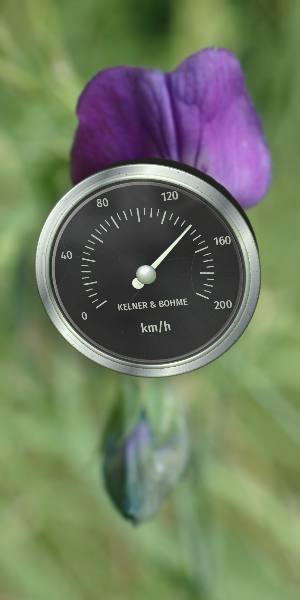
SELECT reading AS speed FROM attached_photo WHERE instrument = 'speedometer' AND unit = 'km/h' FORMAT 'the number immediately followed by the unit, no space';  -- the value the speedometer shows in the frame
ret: 140km/h
